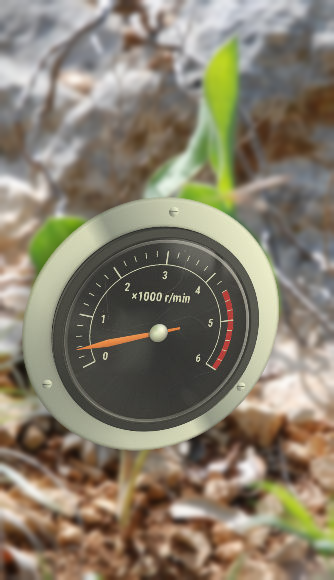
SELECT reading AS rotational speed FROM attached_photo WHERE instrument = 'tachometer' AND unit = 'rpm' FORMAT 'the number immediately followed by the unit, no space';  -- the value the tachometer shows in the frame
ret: 400rpm
